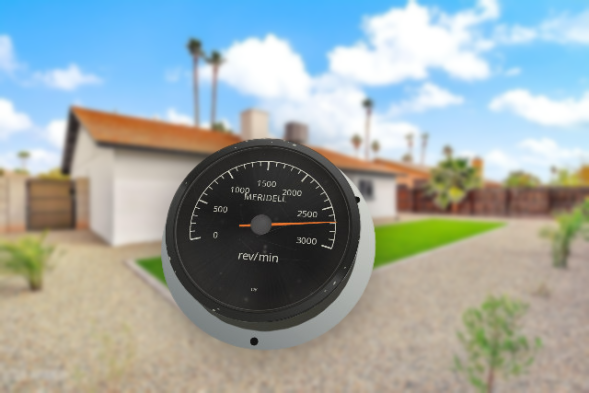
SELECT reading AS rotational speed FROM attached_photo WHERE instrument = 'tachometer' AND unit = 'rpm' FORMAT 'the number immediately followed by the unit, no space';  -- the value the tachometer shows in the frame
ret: 2700rpm
